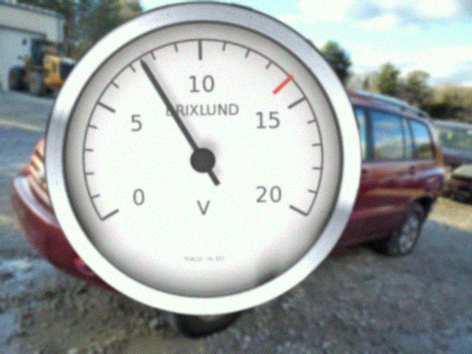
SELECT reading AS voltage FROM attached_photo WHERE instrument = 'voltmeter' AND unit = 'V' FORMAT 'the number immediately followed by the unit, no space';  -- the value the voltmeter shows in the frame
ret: 7.5V
